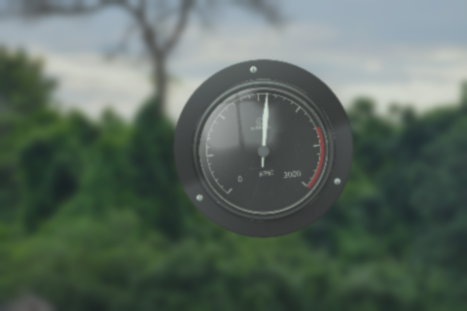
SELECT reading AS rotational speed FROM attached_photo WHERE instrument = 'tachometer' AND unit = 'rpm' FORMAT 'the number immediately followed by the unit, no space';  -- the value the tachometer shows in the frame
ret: 1600rpm
